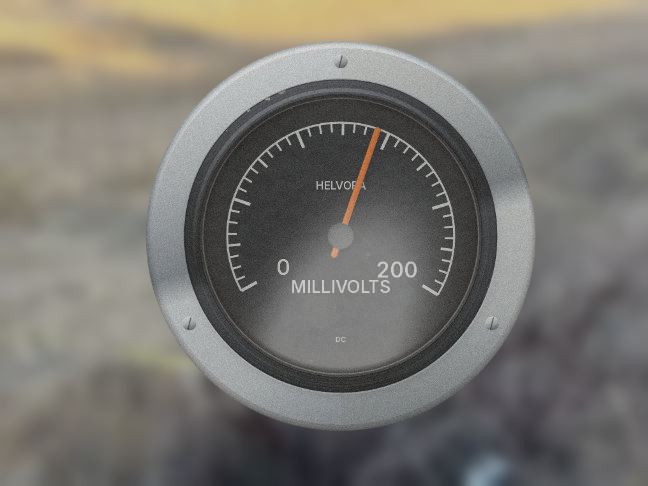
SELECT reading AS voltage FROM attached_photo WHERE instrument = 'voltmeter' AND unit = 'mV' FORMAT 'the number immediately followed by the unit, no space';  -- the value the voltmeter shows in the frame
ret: 115mV
